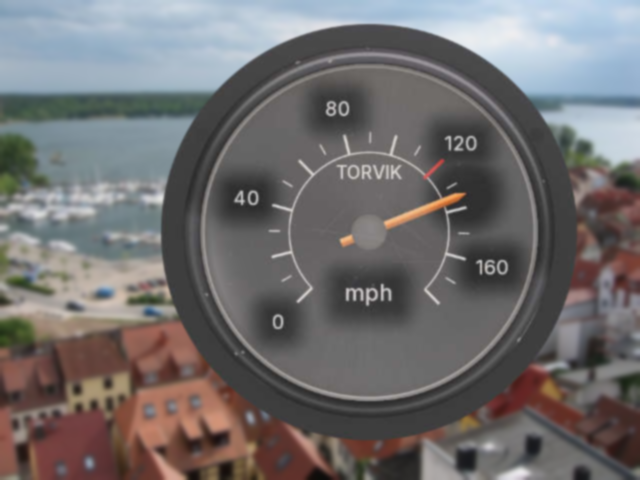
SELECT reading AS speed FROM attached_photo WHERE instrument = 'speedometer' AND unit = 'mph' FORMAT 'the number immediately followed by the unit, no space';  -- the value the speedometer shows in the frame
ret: 135mph
